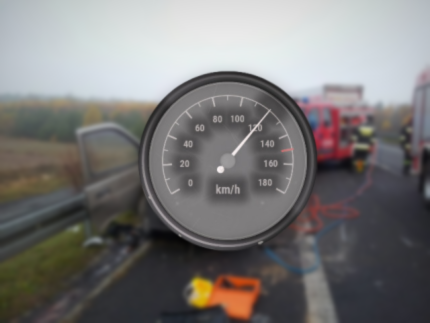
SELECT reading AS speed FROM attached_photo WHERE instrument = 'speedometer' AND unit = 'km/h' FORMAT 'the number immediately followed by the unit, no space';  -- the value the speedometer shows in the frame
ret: 120km/h
